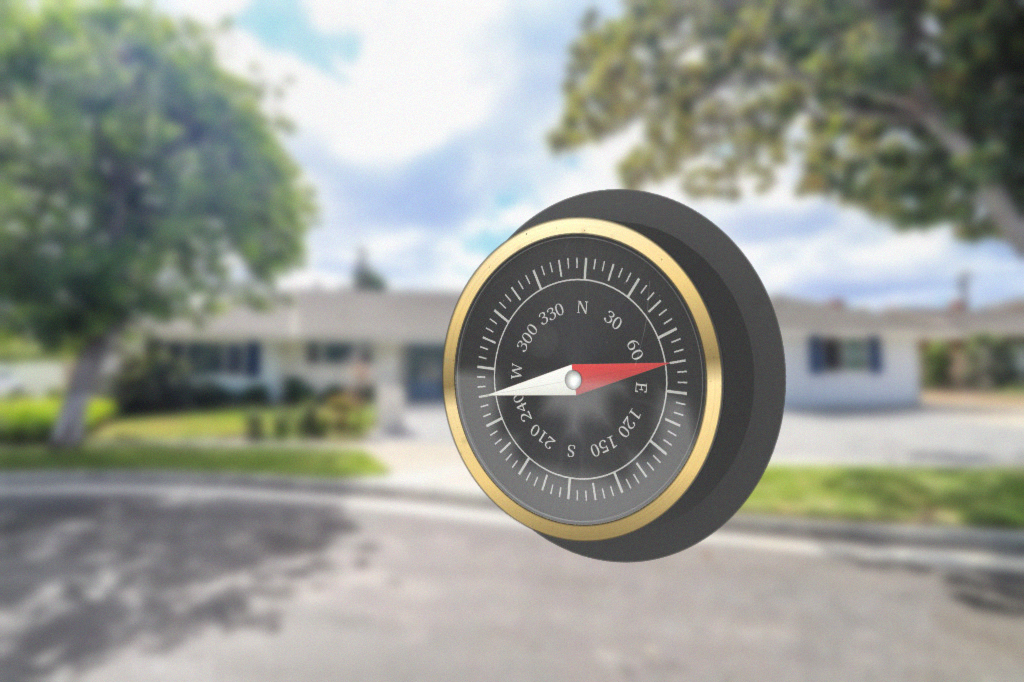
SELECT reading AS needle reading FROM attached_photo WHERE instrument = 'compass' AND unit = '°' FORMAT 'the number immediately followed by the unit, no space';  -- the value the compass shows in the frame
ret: 75°
